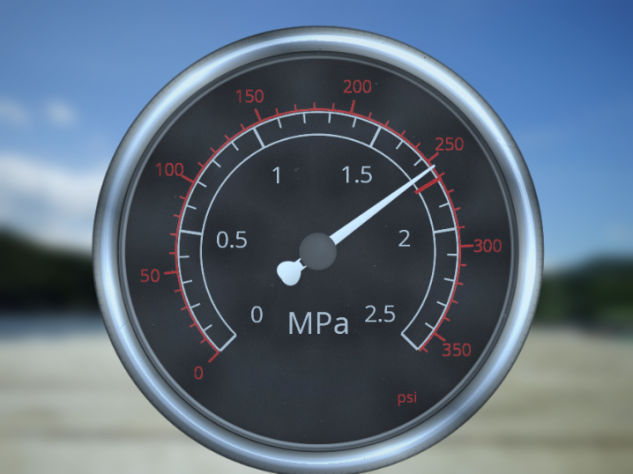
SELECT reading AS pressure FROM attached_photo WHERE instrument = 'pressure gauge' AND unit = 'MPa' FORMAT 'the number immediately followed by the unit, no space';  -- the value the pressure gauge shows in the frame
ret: 1.75MPa
